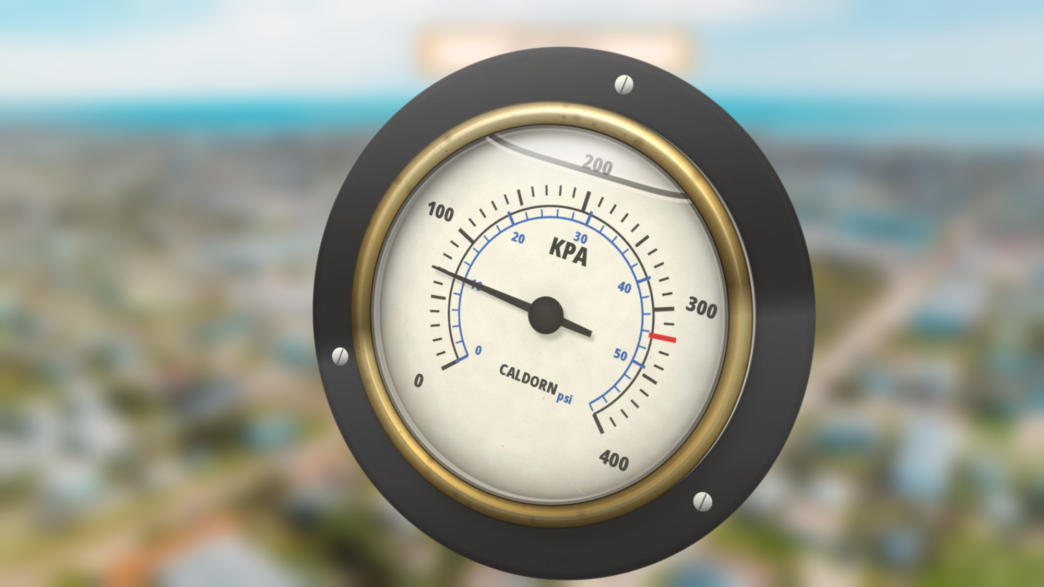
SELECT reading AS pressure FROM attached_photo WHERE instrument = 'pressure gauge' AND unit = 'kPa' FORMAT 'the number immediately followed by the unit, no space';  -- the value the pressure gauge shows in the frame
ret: 70kPa
